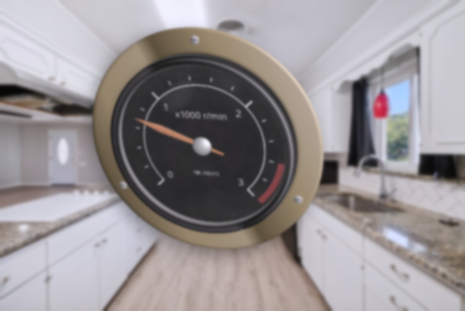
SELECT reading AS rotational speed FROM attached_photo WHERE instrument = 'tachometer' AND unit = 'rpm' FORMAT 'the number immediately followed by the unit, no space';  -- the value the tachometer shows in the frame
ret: 700rpm
